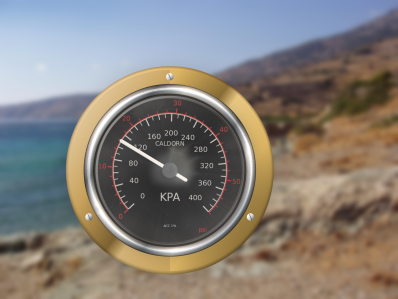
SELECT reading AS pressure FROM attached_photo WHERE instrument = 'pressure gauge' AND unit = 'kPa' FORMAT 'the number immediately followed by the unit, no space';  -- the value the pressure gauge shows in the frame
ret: 110kPa
